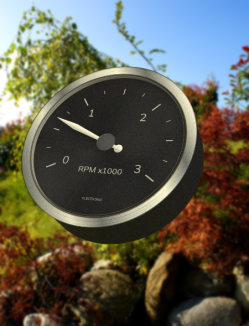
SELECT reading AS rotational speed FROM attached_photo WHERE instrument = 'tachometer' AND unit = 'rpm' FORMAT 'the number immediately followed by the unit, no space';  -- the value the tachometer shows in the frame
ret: 625rpm
